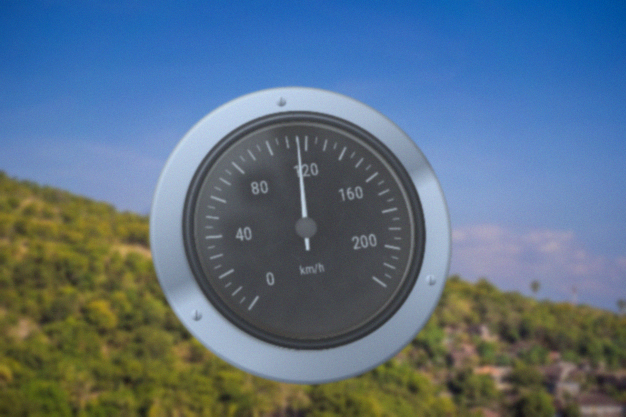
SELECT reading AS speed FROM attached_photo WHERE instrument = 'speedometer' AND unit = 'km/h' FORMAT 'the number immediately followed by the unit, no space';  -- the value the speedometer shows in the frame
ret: 115km/h
